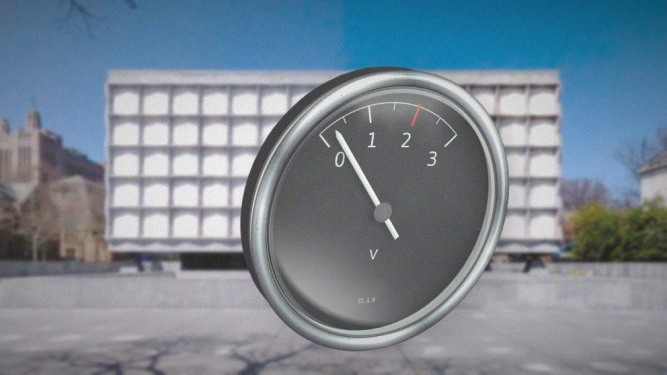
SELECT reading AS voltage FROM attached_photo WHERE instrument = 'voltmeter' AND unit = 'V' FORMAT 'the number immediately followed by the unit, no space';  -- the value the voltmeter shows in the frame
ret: 0.25V
